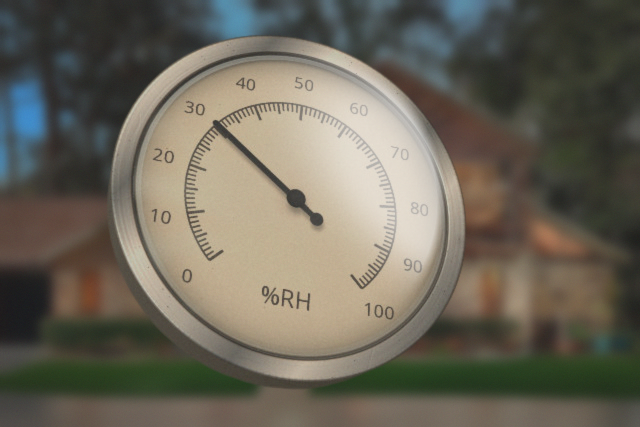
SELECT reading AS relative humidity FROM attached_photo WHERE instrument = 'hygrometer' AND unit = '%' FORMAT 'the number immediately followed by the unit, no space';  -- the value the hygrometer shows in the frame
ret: 30%
